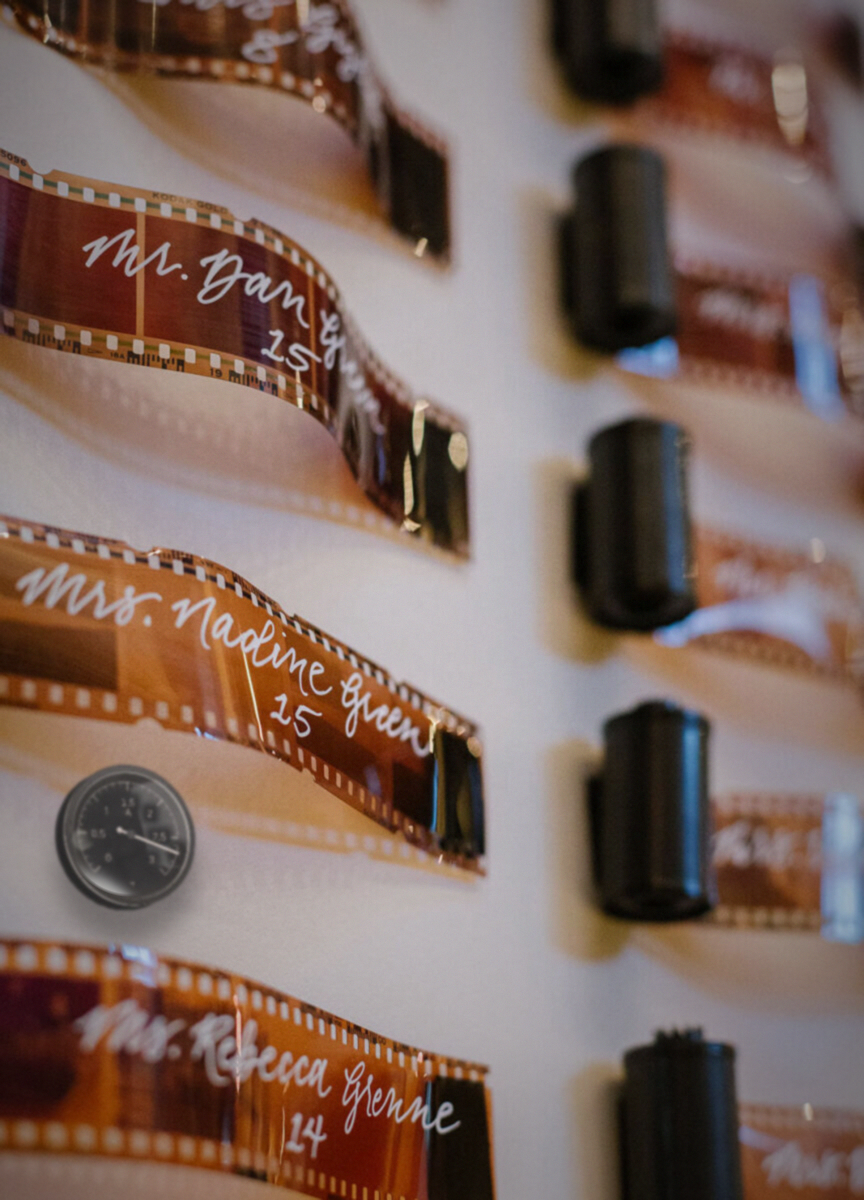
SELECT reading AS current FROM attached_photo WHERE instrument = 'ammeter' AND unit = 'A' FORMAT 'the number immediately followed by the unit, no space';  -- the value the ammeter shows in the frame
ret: 2.7A
